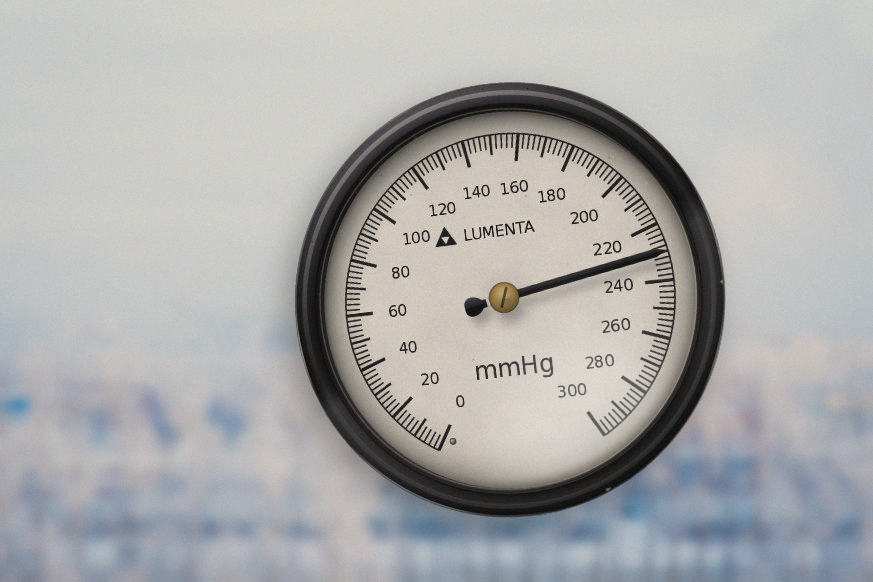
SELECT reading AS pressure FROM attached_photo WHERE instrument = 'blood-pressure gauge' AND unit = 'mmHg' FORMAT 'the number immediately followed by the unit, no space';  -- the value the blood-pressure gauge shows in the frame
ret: 230mmHg
